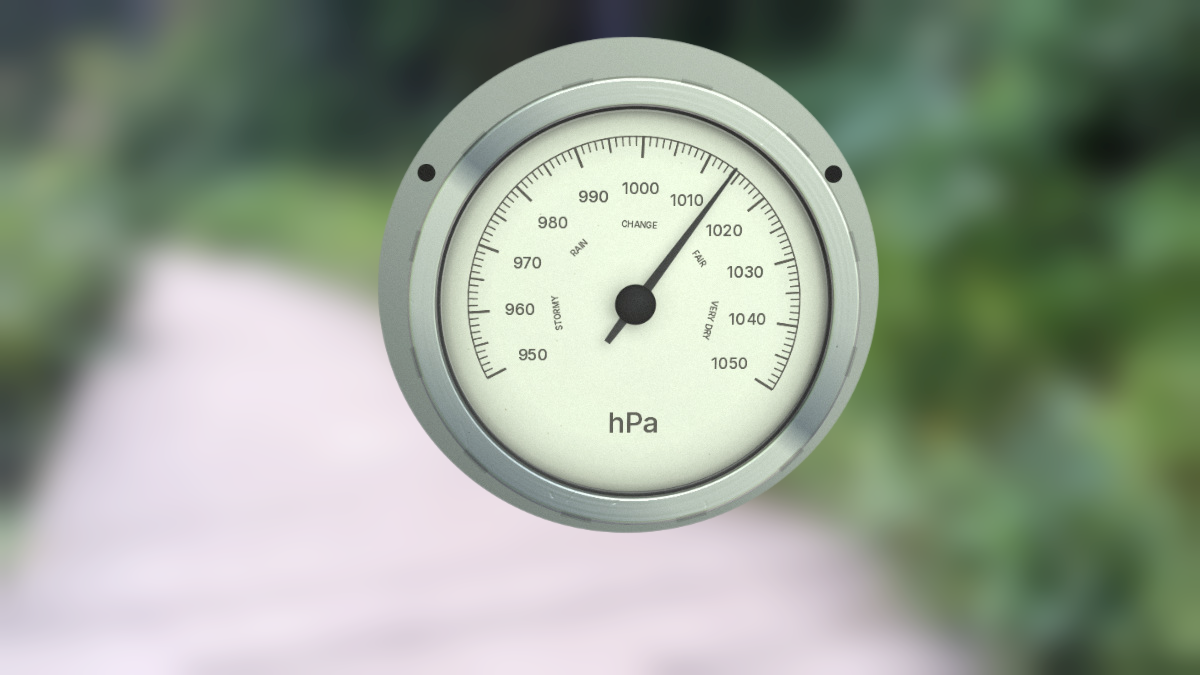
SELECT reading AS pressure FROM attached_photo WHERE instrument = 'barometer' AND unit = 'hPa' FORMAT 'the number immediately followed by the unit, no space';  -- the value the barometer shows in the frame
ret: 1014hPa
